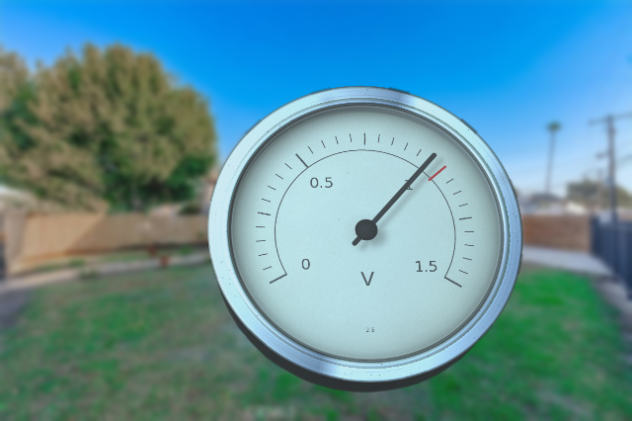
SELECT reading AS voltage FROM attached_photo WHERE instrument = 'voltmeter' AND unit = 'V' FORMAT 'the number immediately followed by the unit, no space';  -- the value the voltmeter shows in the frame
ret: 1V
